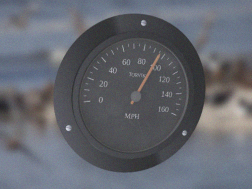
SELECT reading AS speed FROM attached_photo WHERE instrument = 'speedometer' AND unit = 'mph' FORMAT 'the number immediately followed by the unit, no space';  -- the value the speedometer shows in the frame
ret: 95mph
